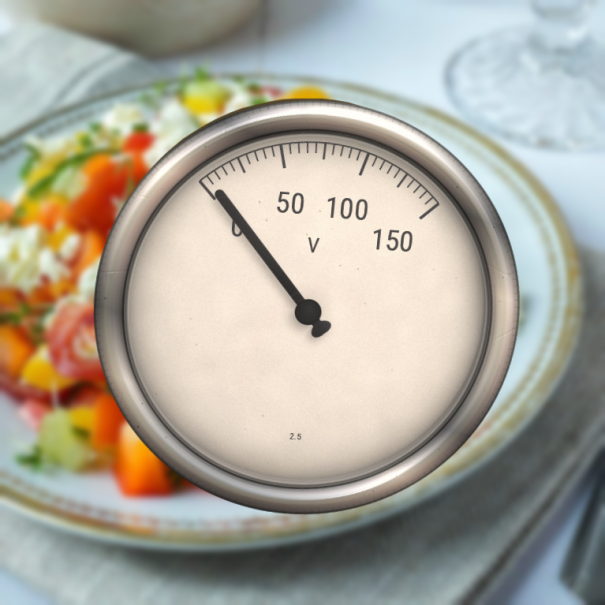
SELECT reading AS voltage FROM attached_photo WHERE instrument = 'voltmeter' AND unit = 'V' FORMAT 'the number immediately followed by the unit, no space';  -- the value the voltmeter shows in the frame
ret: 5V
